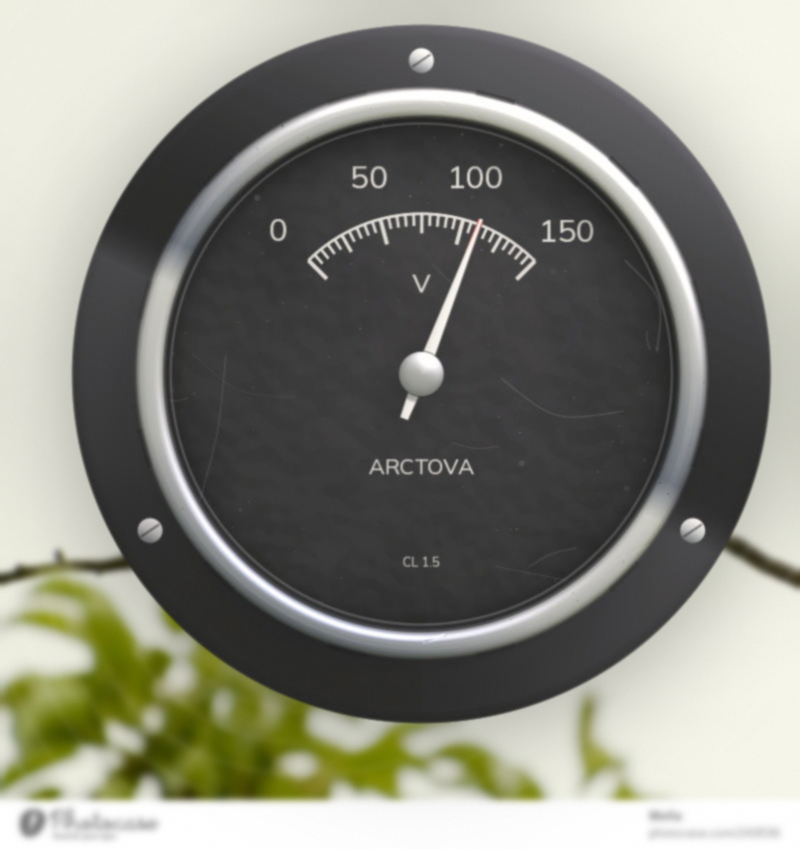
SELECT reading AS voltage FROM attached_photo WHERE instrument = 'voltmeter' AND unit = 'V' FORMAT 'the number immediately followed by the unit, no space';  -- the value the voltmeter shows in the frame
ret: 110V
